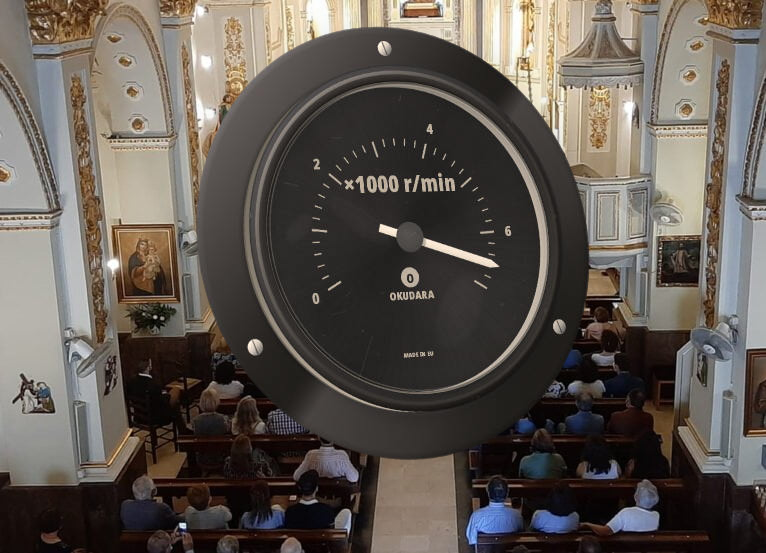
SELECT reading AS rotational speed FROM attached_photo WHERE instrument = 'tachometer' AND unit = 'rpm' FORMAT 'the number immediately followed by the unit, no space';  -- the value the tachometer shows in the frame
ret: 6600rpm
